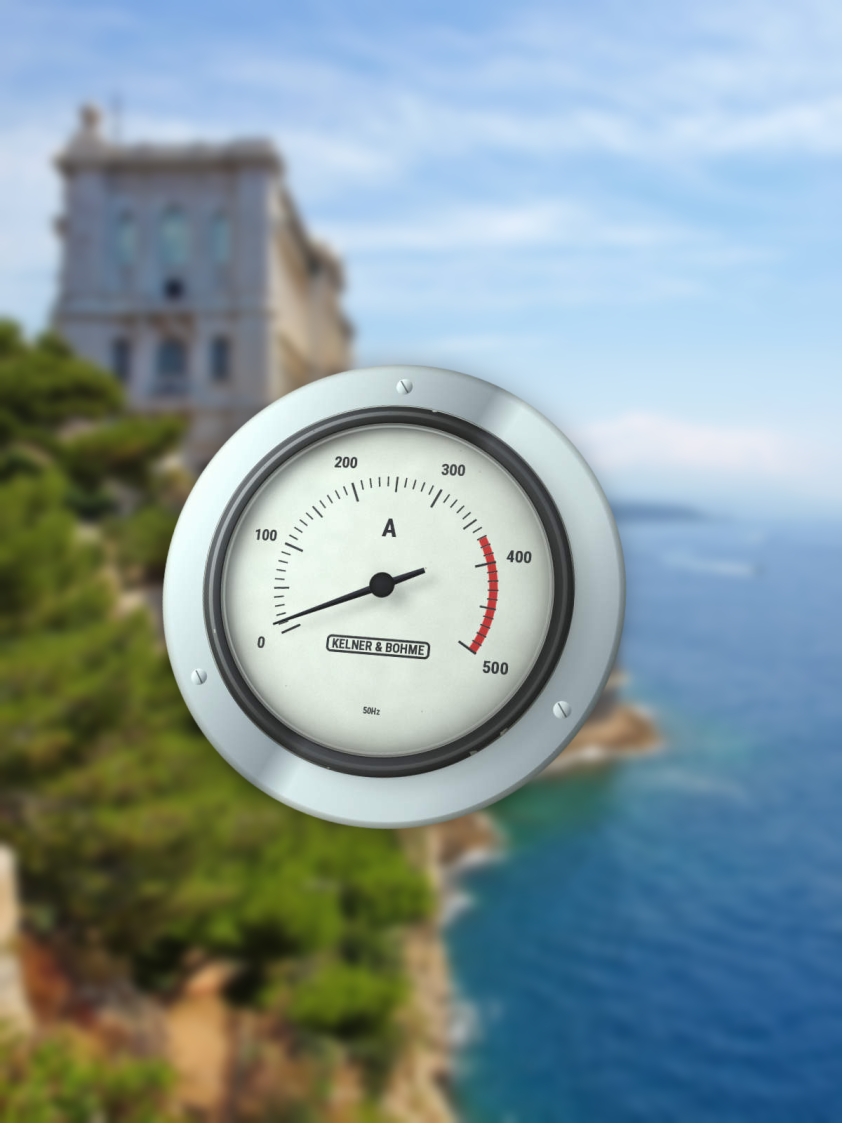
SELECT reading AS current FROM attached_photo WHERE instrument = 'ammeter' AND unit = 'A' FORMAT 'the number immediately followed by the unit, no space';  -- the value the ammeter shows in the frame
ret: 10A
